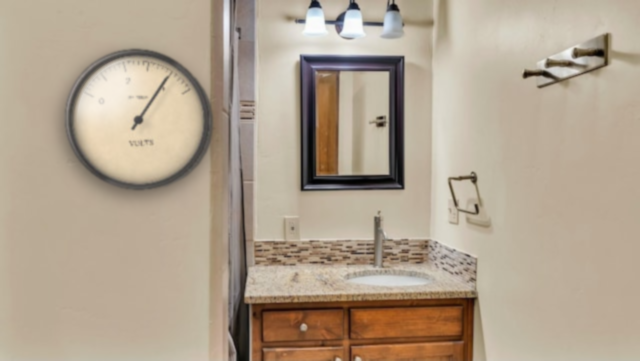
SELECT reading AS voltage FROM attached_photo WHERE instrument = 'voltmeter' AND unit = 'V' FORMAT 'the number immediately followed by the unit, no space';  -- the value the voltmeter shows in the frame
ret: 4V
